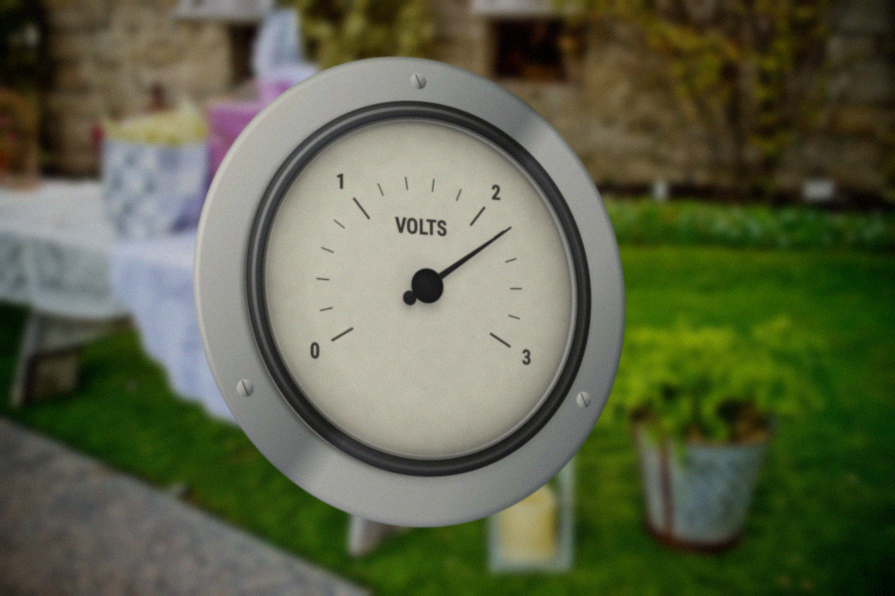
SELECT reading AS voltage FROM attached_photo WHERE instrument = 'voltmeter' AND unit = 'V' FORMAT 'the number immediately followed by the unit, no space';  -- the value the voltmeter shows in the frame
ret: 2.2V
